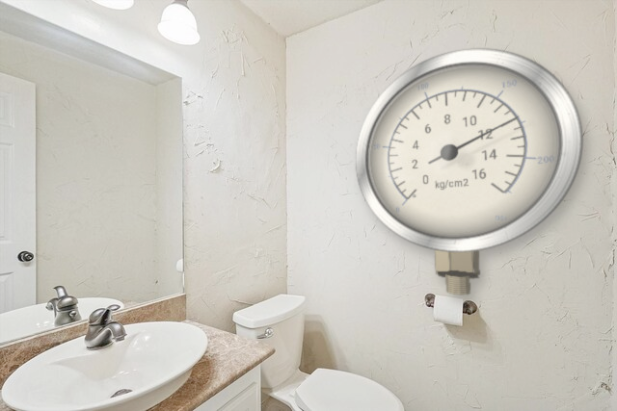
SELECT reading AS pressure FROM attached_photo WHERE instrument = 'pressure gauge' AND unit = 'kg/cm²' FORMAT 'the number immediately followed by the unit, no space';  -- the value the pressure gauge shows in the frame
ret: 12kg/cm²
